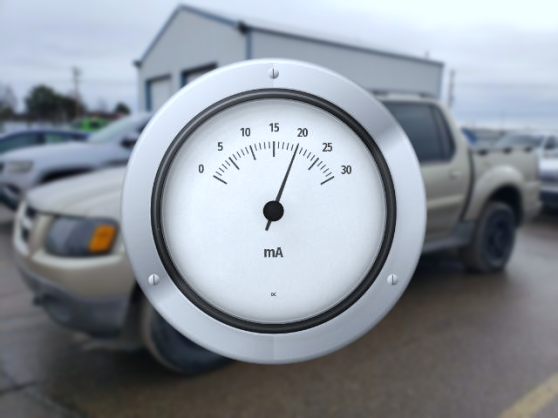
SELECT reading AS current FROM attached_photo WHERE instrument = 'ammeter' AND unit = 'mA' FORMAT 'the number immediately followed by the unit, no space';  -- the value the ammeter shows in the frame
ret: 20mA
